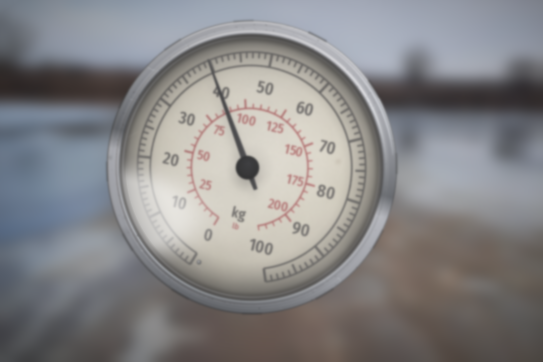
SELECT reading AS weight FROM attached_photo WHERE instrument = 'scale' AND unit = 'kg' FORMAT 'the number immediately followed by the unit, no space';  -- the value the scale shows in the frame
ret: 40kg
